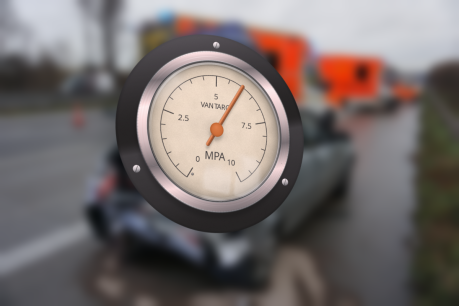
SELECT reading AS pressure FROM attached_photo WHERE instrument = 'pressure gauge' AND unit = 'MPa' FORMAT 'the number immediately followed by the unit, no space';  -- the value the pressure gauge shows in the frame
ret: 6MPa
